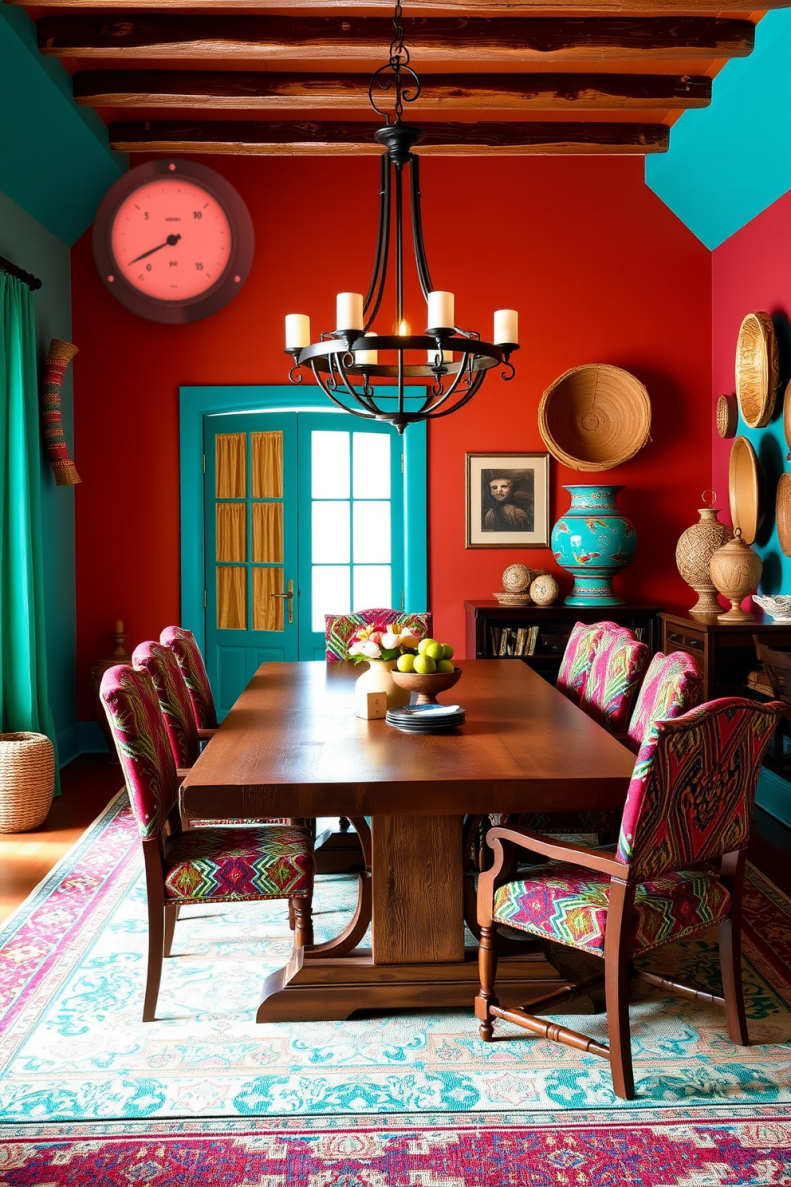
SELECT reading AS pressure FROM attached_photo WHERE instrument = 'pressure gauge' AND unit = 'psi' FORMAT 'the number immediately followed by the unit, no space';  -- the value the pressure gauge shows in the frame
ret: 1psi
